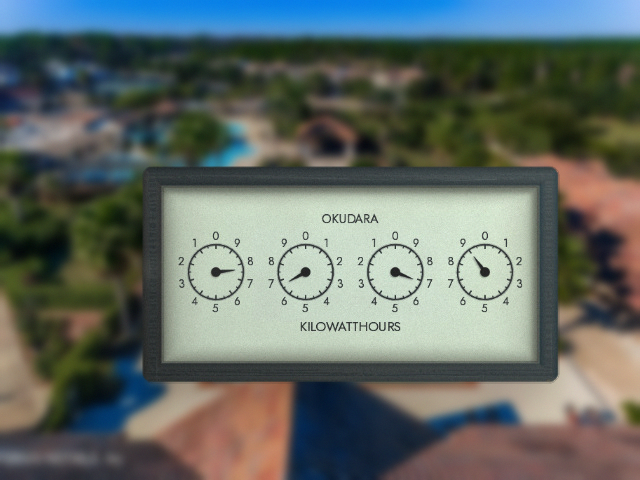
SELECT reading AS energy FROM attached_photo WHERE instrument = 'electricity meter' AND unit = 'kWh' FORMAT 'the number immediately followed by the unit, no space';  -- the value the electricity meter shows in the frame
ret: 7669kWh
